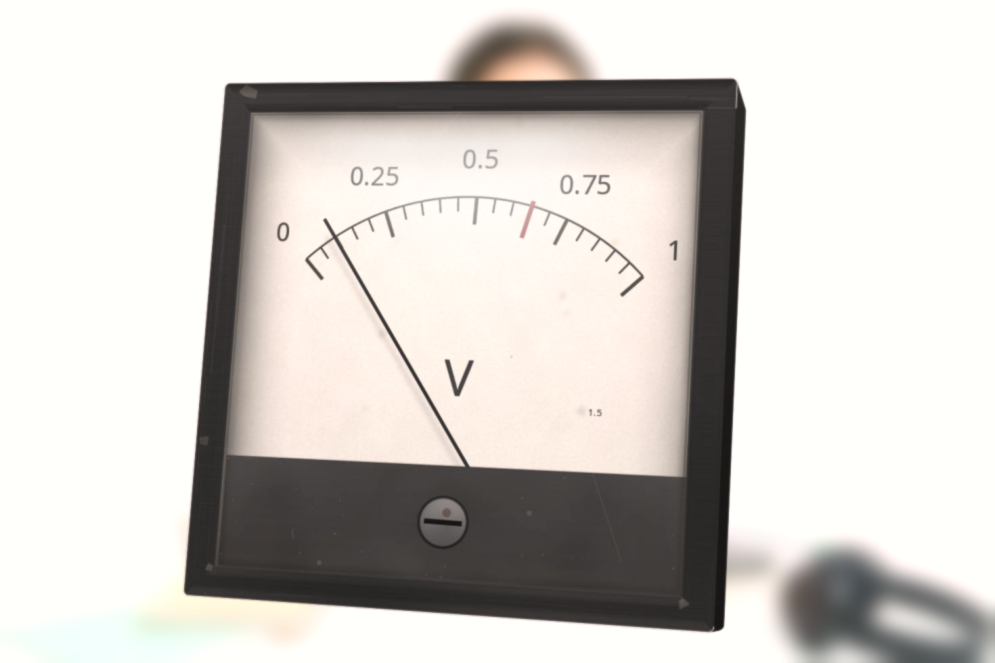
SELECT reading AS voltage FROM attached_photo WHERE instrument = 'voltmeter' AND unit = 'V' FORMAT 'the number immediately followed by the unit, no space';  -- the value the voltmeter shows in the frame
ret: 0.1V
